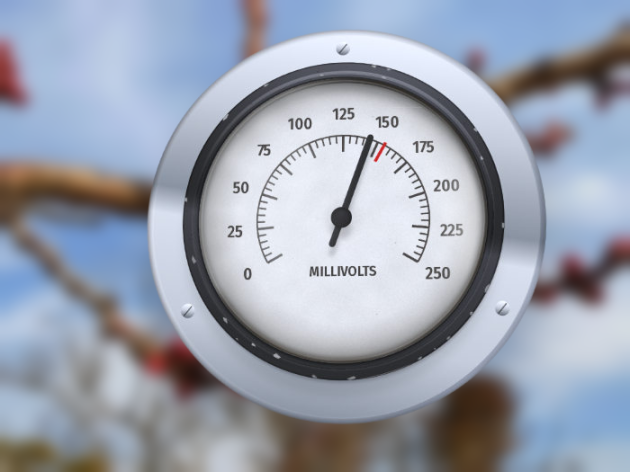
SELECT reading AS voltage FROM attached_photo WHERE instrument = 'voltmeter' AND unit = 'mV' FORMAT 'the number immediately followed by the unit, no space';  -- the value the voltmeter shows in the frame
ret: 145mV
